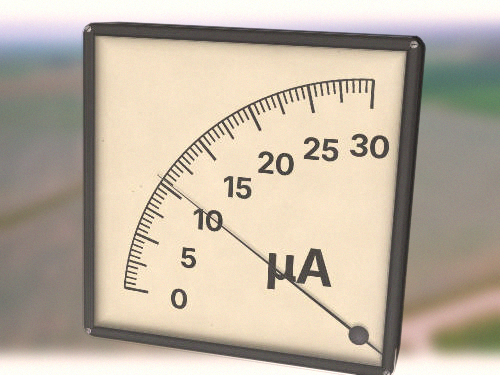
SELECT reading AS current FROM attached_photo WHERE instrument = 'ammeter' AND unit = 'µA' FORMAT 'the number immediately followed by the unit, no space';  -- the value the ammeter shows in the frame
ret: 10.5µA
